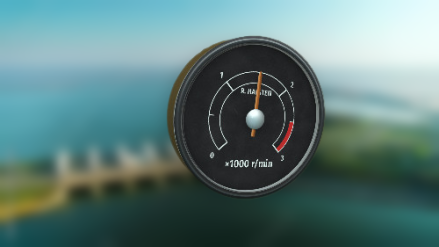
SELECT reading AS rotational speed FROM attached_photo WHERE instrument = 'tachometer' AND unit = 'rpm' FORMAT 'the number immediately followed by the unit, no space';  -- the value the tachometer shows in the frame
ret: 1500rpm
